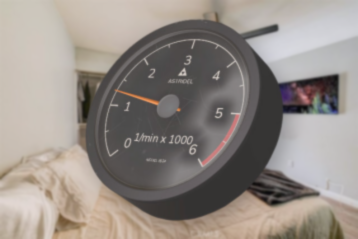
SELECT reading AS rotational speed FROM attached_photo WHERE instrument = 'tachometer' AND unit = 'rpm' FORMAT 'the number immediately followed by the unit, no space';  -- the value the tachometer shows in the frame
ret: 1250rpm
